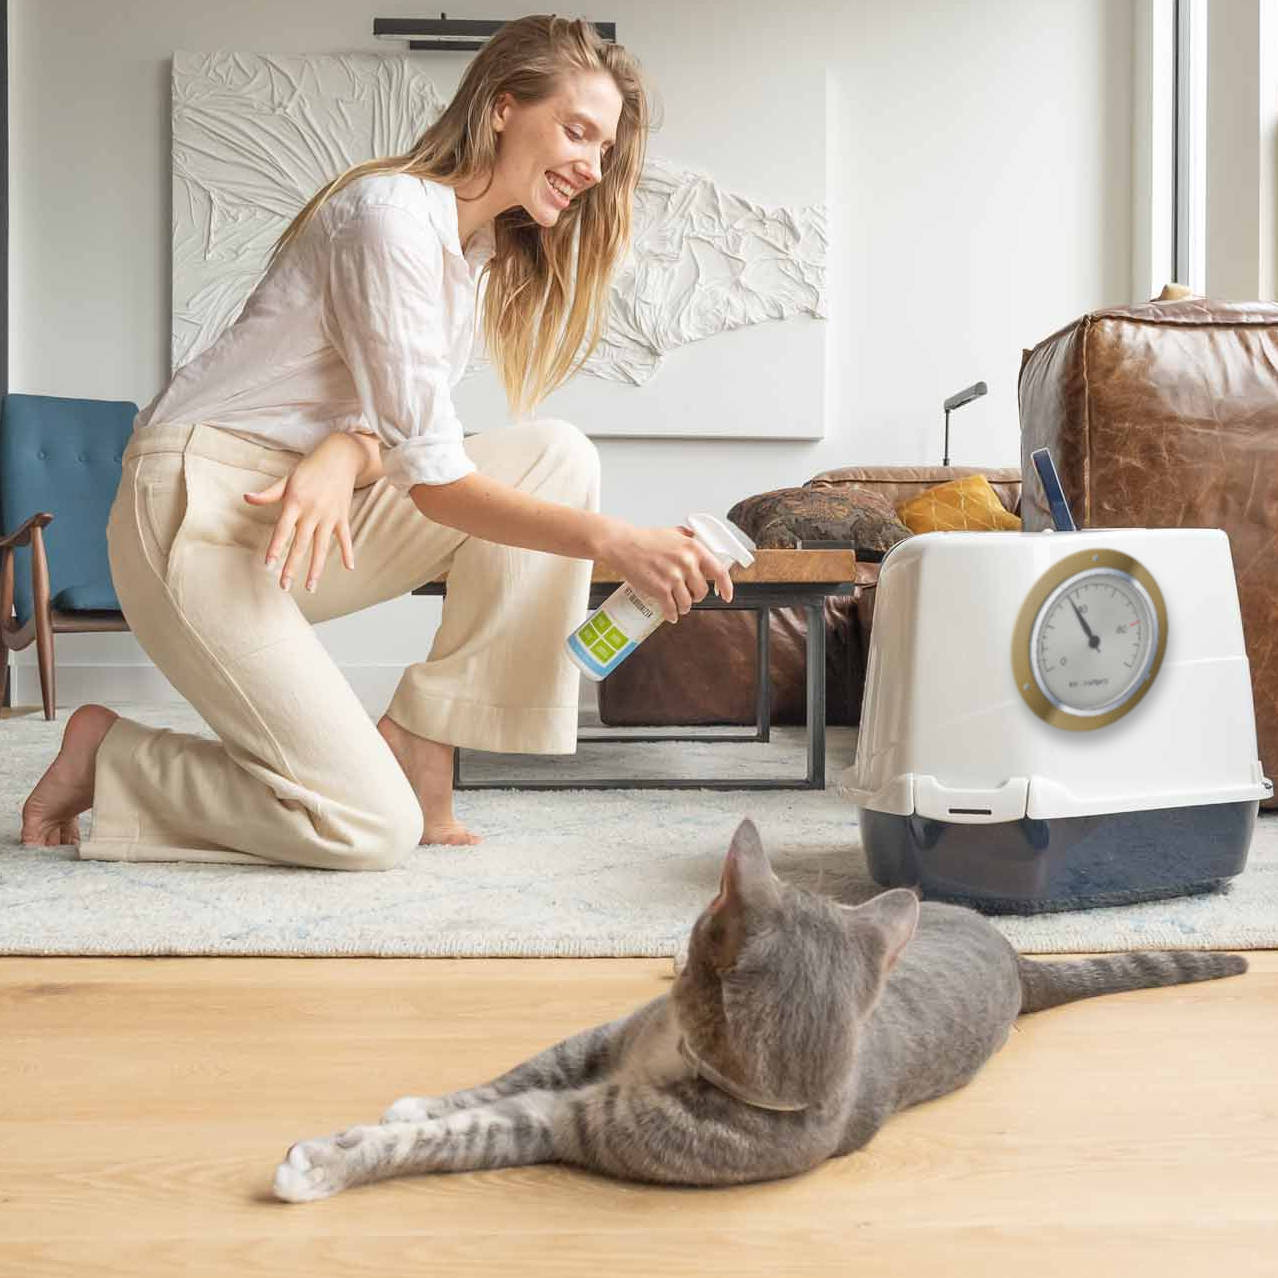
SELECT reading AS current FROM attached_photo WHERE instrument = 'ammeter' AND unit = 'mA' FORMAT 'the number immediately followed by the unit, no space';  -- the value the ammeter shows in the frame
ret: 35mA
